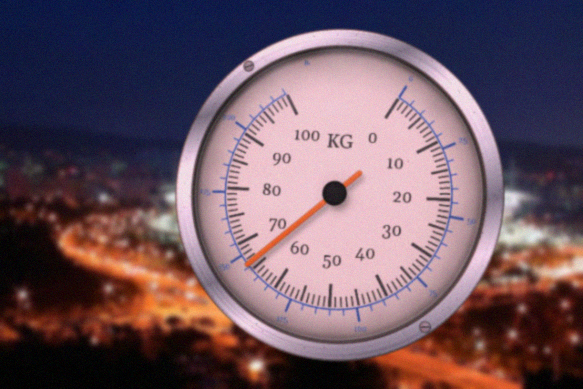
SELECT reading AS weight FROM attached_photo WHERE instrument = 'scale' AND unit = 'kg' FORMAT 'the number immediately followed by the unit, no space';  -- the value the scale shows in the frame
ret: 66kg
